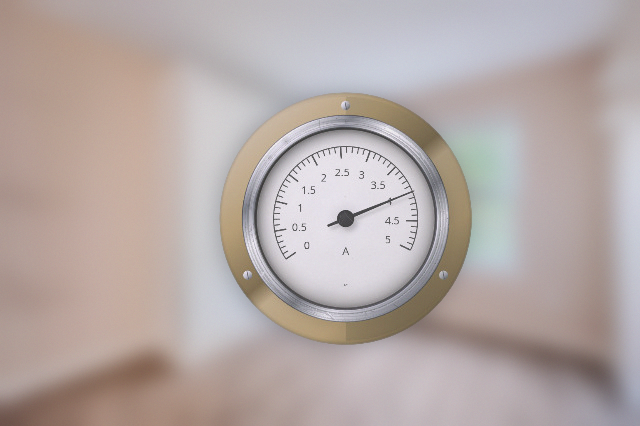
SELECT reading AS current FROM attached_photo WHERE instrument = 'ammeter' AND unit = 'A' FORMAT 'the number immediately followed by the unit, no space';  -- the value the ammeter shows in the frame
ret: 4A
